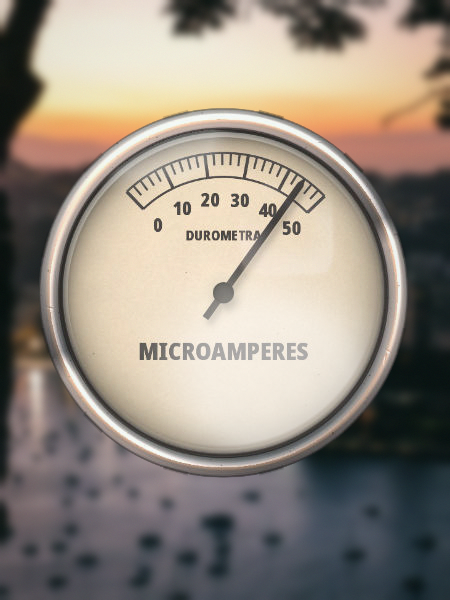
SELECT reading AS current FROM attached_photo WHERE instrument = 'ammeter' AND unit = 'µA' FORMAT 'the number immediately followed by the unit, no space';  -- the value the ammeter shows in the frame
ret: 44µA
